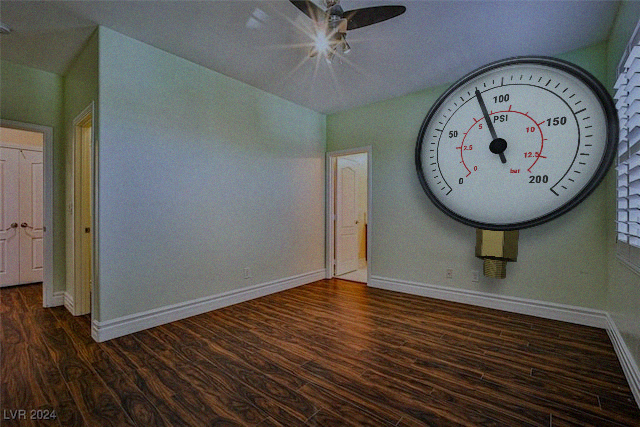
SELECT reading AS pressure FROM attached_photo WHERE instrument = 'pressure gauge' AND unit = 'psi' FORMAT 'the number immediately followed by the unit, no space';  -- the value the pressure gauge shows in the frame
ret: 85psi
